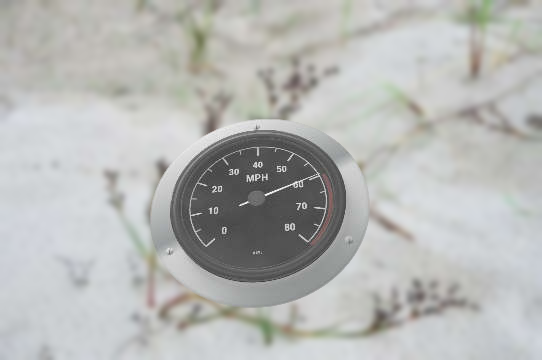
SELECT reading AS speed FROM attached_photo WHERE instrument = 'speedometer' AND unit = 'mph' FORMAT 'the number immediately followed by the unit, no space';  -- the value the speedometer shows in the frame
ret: 60mph
